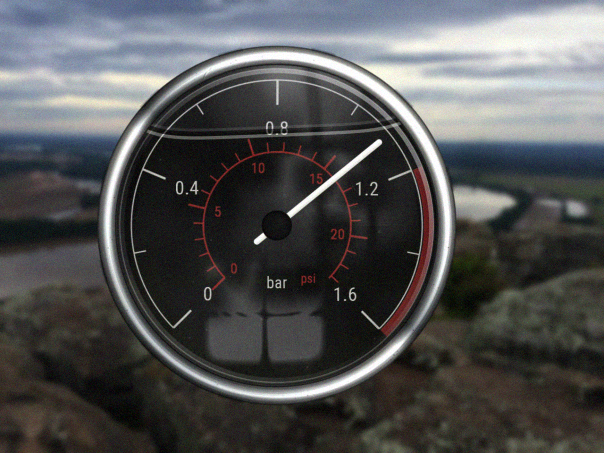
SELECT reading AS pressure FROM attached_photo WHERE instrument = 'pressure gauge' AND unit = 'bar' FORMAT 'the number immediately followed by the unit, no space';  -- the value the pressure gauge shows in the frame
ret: 1.1bar
